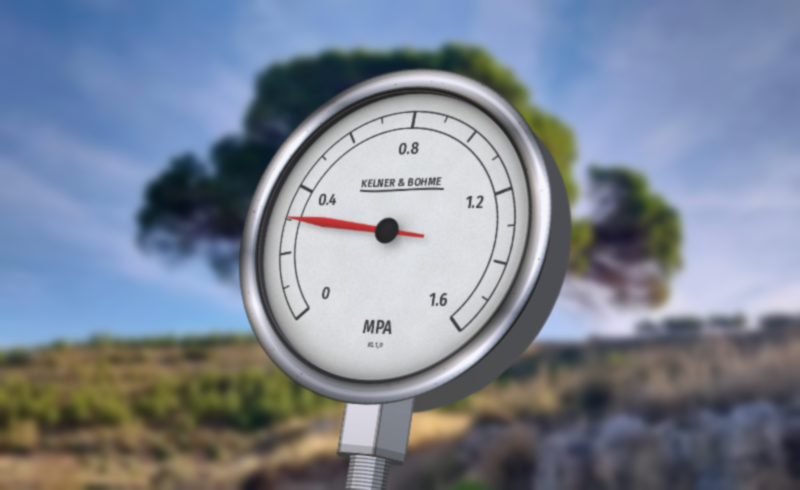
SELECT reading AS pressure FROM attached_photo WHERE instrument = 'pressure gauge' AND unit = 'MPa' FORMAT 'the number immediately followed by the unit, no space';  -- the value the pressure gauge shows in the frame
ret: 0.3MPa
